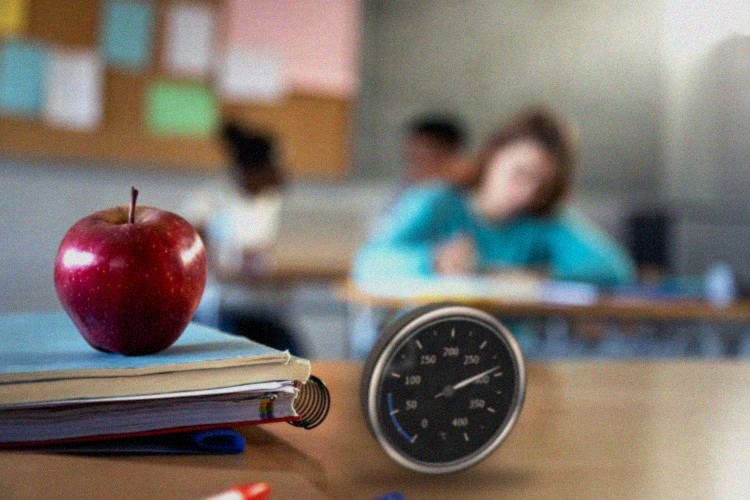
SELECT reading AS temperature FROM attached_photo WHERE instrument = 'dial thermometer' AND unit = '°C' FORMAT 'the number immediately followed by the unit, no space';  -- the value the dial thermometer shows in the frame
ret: 287.5°C
